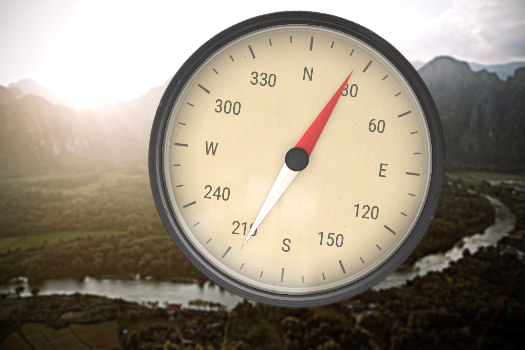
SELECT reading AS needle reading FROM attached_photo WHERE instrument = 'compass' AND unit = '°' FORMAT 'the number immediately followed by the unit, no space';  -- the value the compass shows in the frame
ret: 25°
